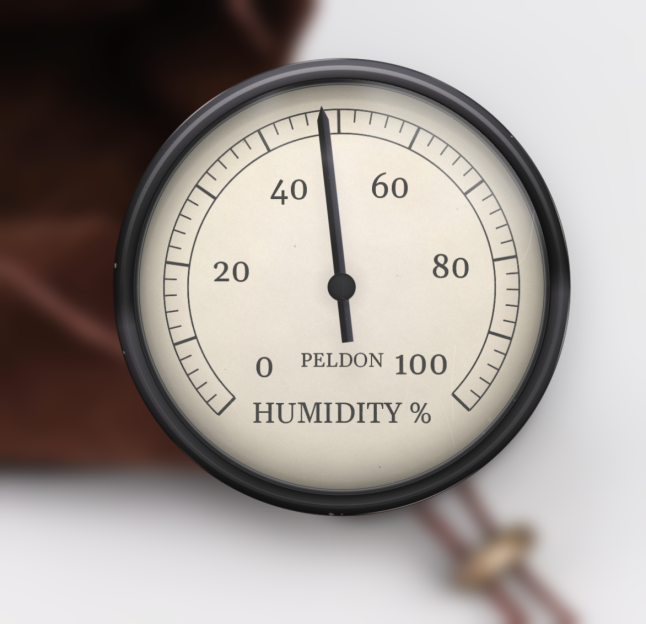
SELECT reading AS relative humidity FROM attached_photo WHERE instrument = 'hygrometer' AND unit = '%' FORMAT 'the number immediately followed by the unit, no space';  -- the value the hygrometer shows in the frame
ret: 48%
